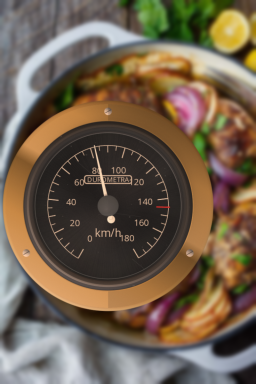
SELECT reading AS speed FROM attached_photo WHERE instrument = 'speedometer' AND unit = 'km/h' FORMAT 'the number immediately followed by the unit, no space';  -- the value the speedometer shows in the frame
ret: 82.5km/h
